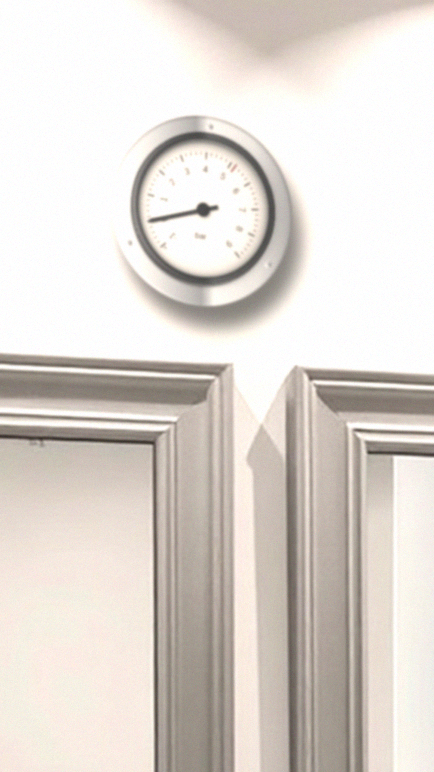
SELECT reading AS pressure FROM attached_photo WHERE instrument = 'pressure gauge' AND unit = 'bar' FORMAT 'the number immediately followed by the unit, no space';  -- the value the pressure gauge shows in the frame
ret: 0bar
